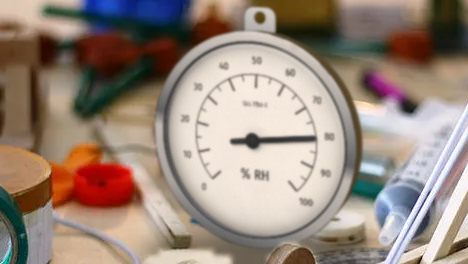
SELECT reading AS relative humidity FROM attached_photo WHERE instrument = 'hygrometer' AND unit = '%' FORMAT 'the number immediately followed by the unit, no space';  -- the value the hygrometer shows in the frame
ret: 80%
